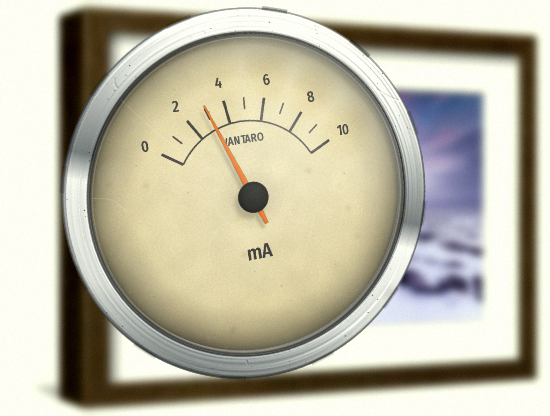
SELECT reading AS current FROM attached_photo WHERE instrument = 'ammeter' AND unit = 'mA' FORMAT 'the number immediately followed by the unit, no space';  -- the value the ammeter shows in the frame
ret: 3mA
